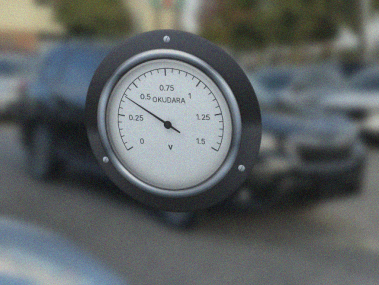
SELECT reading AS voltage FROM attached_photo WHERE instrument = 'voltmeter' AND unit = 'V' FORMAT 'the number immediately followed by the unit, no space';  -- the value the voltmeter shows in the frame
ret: 0.4V
